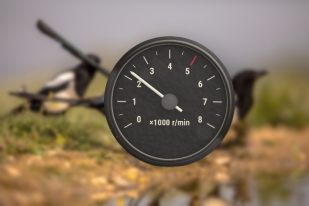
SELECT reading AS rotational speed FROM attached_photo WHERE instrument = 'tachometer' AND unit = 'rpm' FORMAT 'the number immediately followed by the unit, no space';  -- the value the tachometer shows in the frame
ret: 2250rpm
